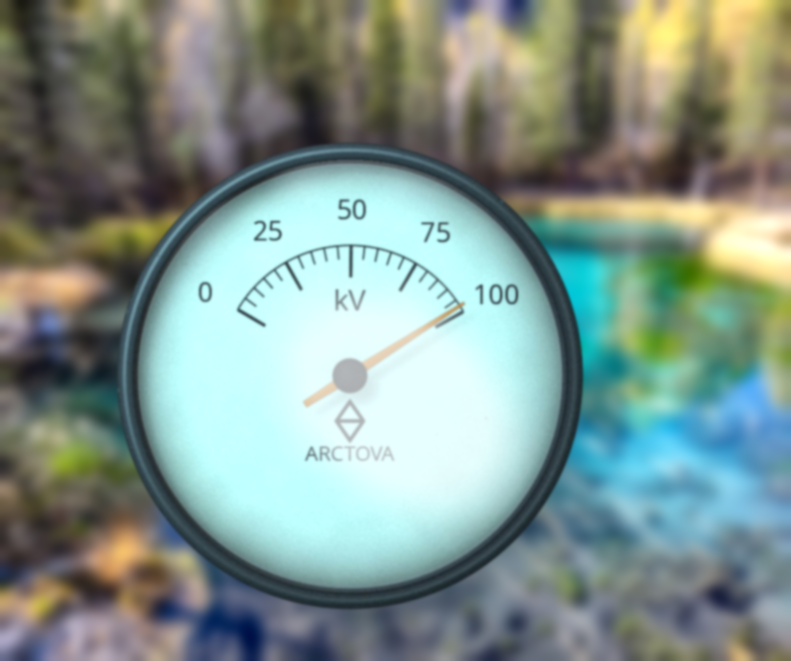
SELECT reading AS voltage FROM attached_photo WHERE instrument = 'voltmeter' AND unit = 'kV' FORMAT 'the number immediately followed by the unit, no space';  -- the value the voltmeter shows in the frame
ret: 97.5kV
